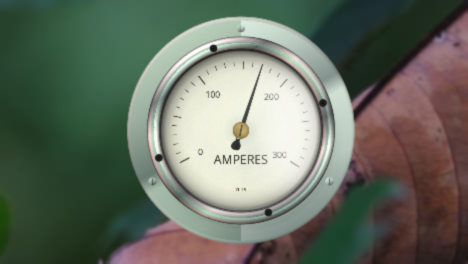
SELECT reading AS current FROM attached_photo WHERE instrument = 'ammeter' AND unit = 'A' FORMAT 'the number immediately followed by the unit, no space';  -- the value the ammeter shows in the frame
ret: 170A
